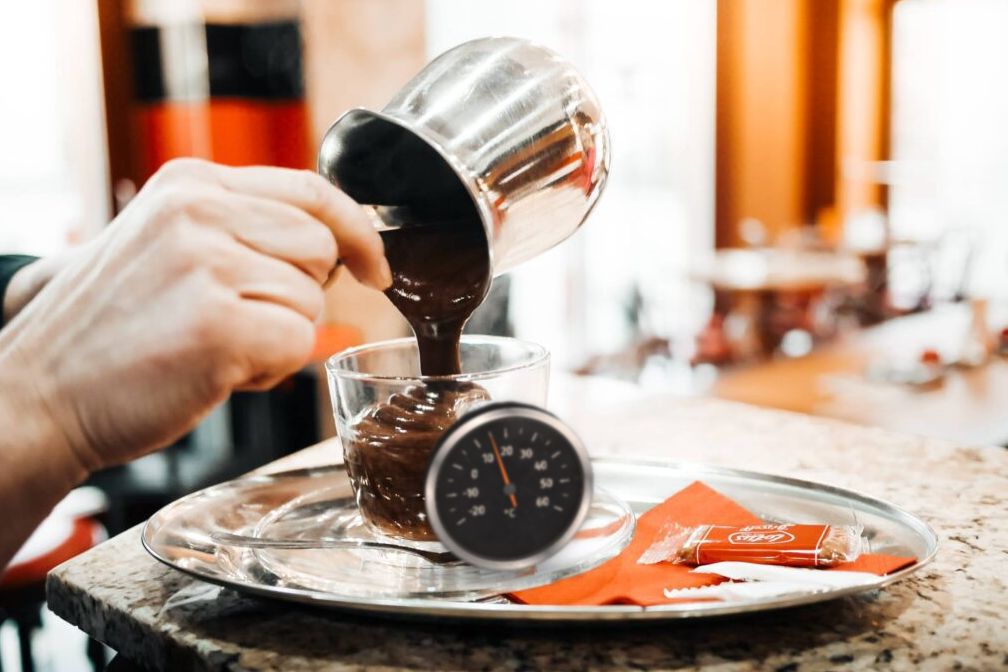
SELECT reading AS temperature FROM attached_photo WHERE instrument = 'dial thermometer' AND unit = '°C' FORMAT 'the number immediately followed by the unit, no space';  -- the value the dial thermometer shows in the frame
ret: 15°C
